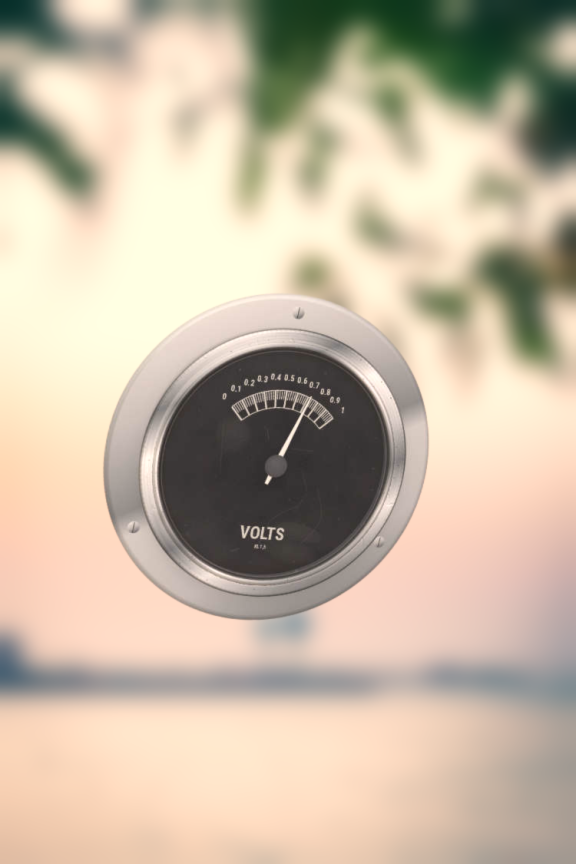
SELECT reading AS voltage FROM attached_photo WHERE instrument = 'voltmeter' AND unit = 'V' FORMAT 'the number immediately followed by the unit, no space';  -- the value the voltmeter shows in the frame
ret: 0.7V
